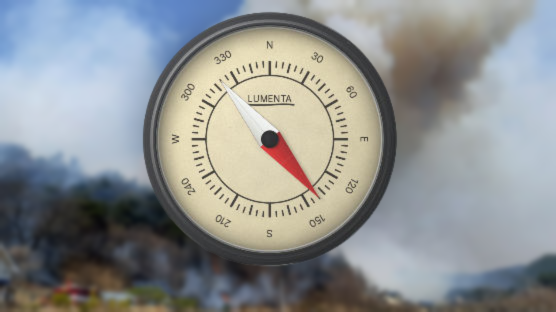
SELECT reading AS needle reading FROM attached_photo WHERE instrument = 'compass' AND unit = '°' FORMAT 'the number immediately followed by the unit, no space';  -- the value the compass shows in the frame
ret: 140°
